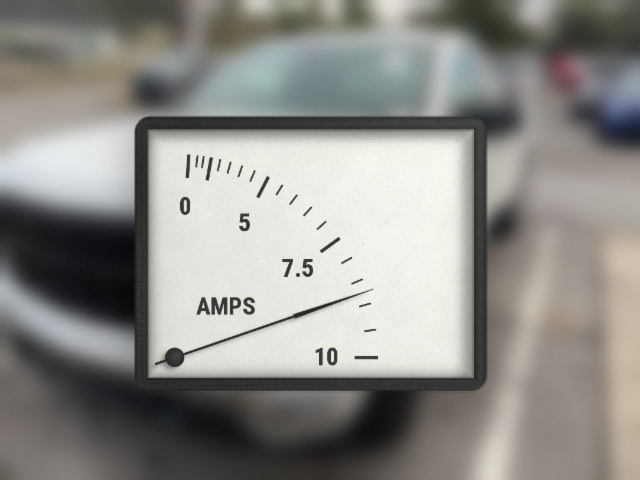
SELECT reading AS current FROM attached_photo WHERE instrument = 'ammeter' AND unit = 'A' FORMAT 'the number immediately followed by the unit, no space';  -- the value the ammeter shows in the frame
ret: 8.75A
